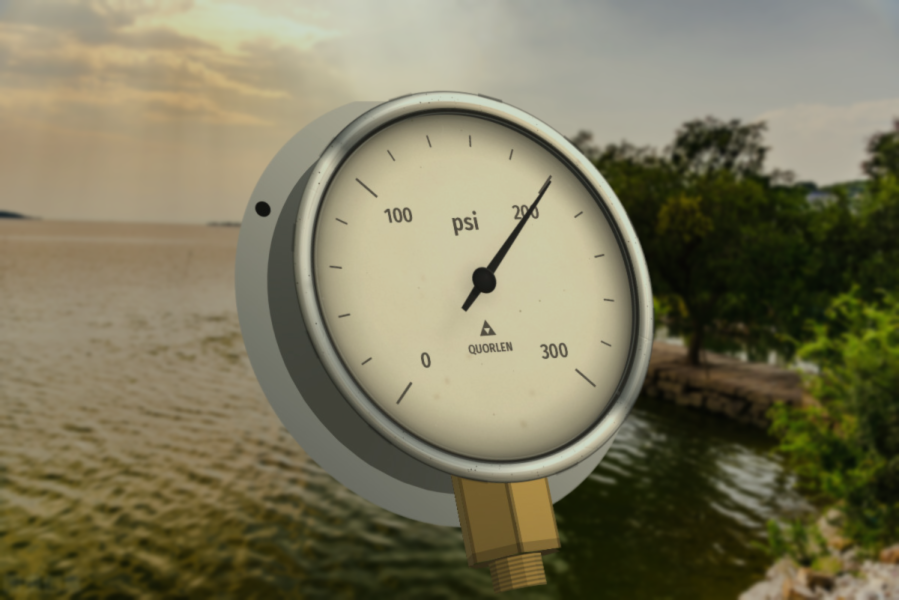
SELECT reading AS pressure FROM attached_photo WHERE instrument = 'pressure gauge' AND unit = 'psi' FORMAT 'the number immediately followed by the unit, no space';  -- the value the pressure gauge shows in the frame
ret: 200psi
